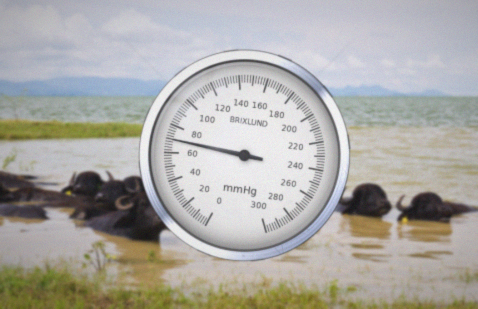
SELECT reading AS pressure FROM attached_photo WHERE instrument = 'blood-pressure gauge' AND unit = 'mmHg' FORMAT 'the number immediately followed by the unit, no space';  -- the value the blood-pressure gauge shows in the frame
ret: 70mmHg
